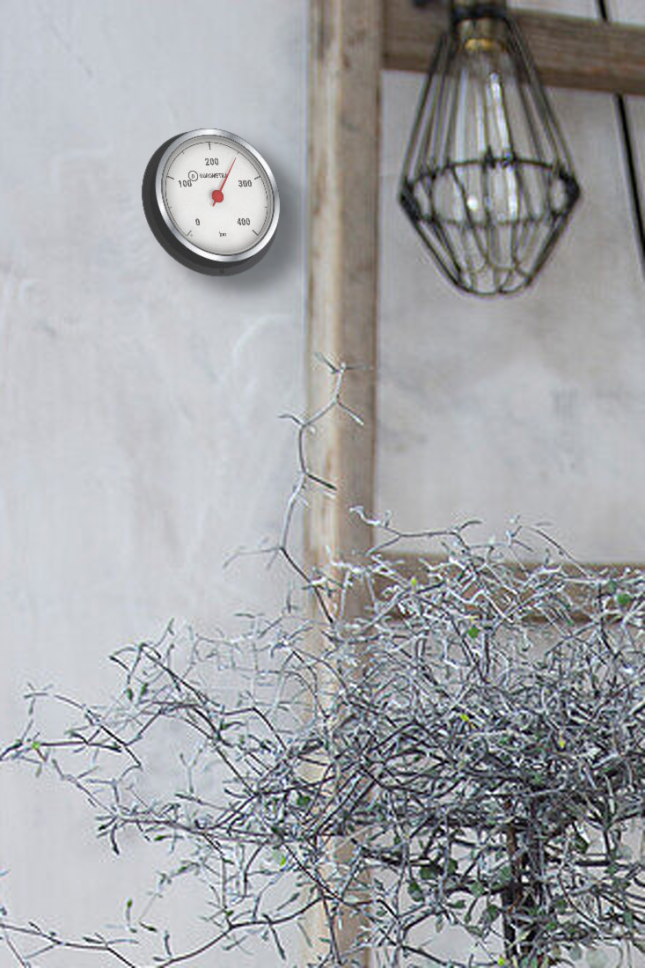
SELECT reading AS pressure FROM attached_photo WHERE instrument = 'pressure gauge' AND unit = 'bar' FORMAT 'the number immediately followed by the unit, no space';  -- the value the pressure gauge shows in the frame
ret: 250bar
